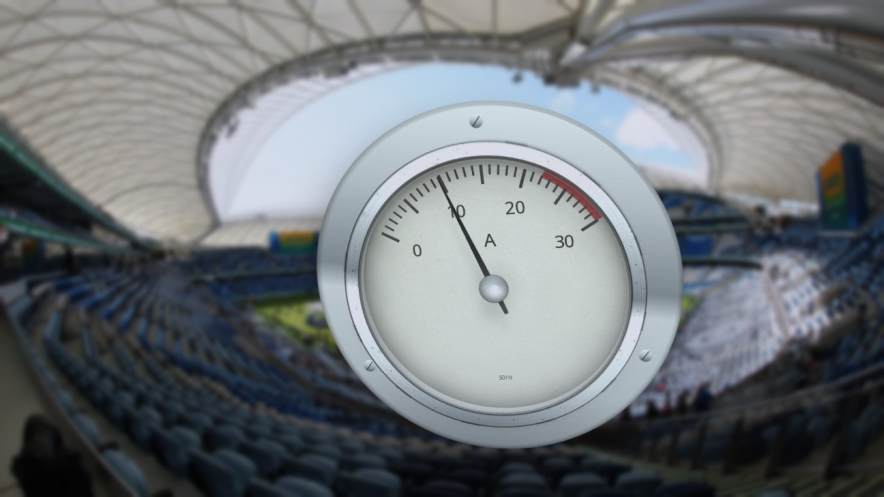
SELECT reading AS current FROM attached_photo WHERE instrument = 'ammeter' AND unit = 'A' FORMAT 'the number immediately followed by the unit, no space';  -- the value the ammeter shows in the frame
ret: 10A
